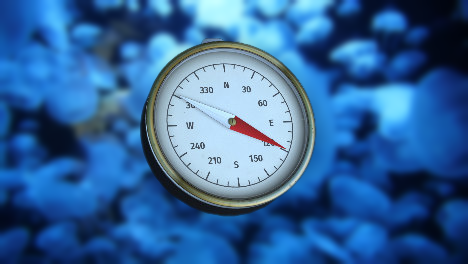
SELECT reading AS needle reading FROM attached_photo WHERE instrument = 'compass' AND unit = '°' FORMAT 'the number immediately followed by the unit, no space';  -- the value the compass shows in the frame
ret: 120°
